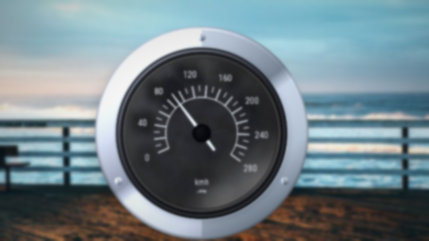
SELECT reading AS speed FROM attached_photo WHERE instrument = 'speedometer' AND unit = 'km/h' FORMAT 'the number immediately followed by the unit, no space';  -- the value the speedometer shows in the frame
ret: 90km/h
